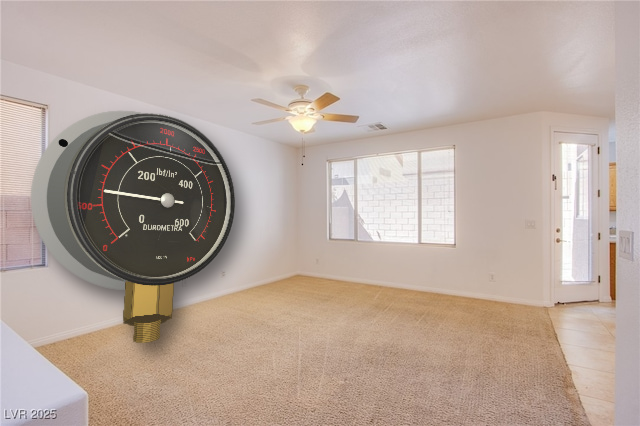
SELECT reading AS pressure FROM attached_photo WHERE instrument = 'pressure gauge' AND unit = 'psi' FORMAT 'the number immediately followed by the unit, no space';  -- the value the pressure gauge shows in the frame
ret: 100psi
